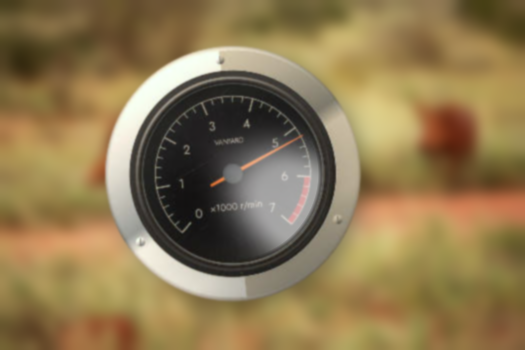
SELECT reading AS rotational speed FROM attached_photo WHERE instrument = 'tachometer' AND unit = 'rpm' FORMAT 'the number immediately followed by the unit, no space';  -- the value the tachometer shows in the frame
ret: 5200rpm
